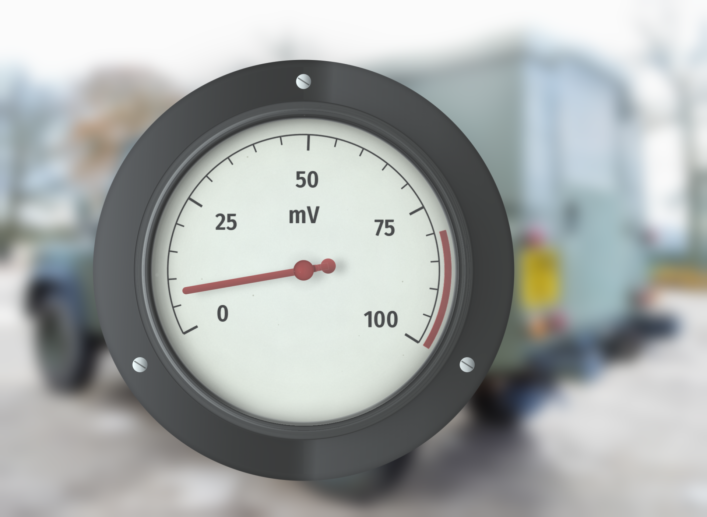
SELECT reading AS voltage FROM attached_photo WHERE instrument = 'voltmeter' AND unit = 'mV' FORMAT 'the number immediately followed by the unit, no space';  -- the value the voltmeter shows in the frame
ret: 7.5mV
